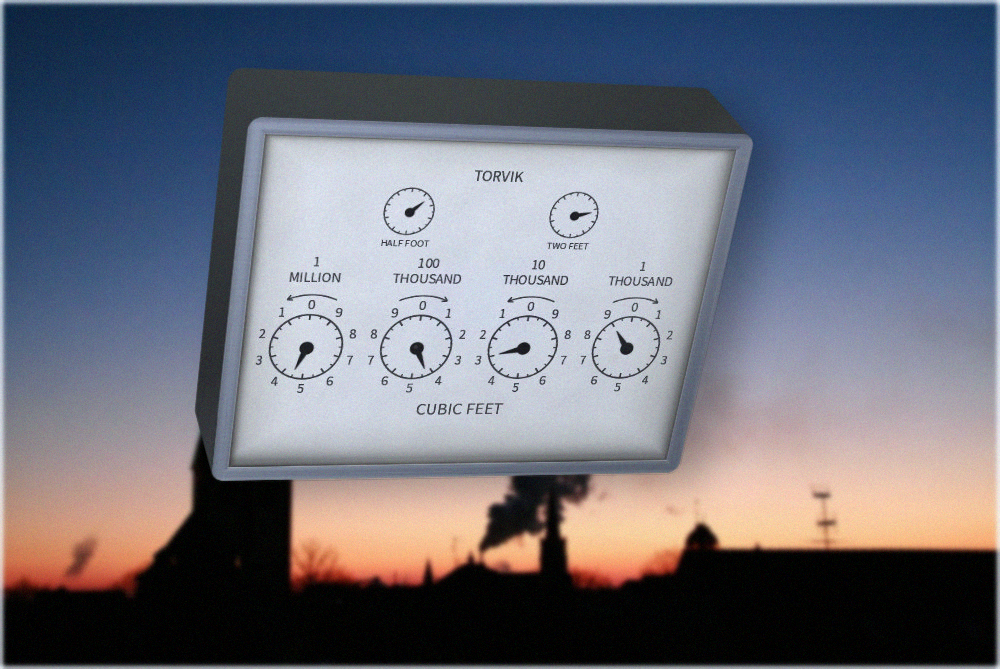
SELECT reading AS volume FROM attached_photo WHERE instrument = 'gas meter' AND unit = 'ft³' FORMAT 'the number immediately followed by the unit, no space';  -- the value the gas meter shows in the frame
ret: 442900ft³
